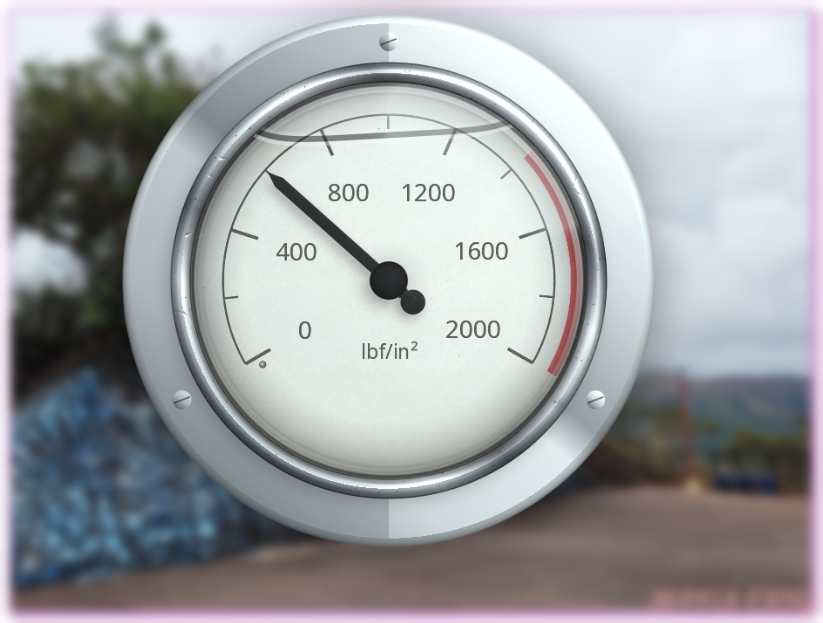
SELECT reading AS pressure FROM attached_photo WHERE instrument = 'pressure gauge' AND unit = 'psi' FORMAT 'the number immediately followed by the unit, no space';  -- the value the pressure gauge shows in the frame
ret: 600psi
